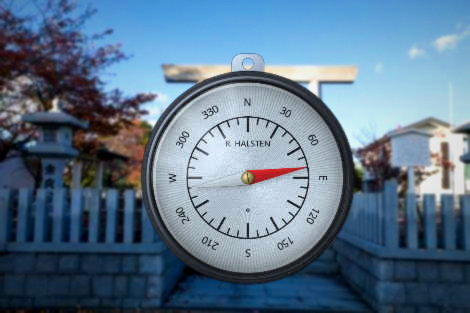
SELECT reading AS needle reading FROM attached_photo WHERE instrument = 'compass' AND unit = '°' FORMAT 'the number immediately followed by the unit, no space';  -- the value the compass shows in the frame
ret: 80°
